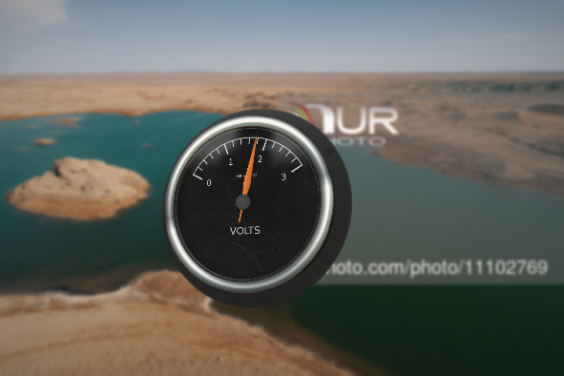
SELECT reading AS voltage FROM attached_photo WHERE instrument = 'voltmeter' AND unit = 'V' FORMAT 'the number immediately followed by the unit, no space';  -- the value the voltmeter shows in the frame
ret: 1.8V
